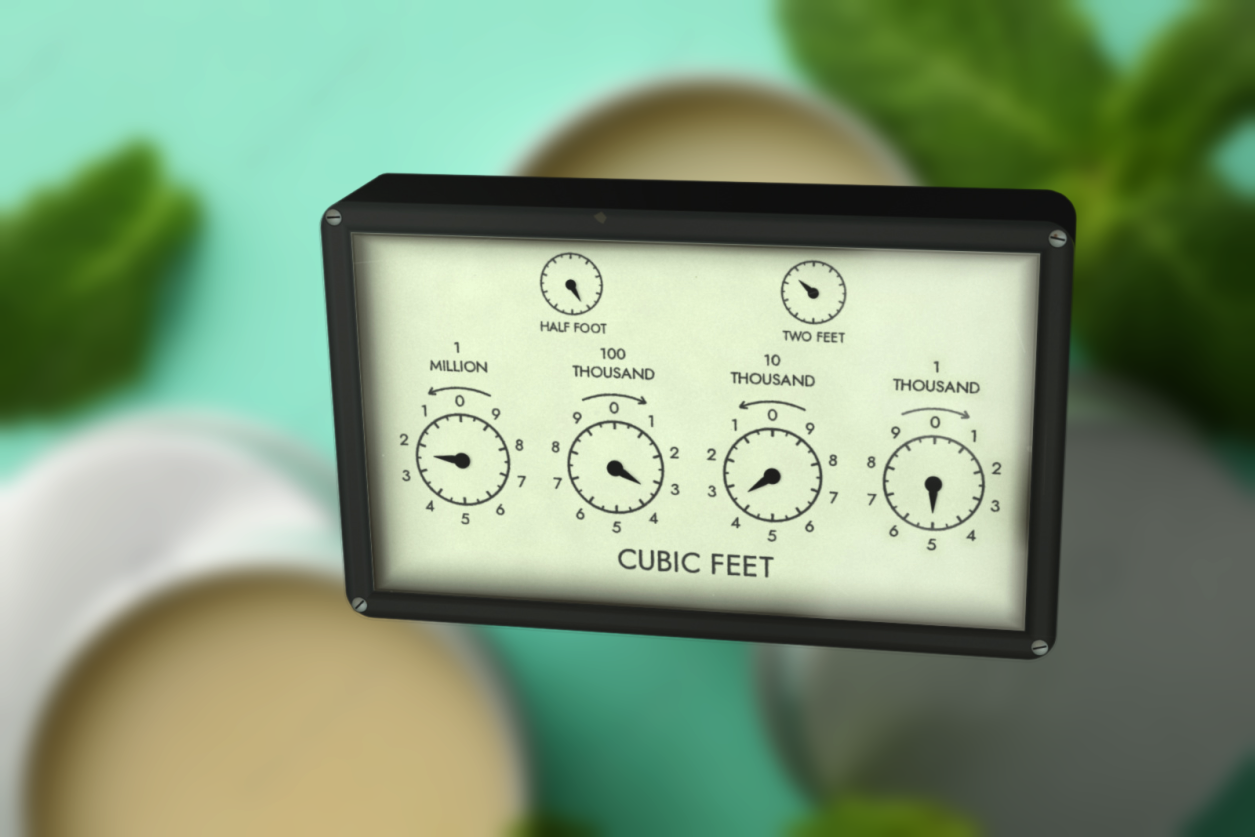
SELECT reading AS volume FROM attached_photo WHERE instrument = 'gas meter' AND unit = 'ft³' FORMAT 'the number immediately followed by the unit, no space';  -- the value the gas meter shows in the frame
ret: 233500ft³
